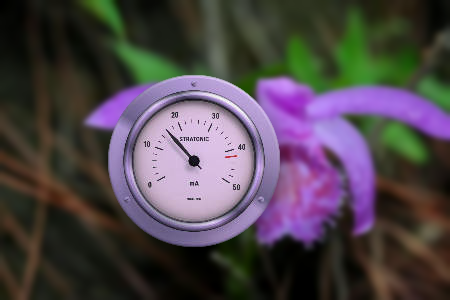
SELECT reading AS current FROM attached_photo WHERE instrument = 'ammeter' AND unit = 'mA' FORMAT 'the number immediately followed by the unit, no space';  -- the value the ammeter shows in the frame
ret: 16mA
